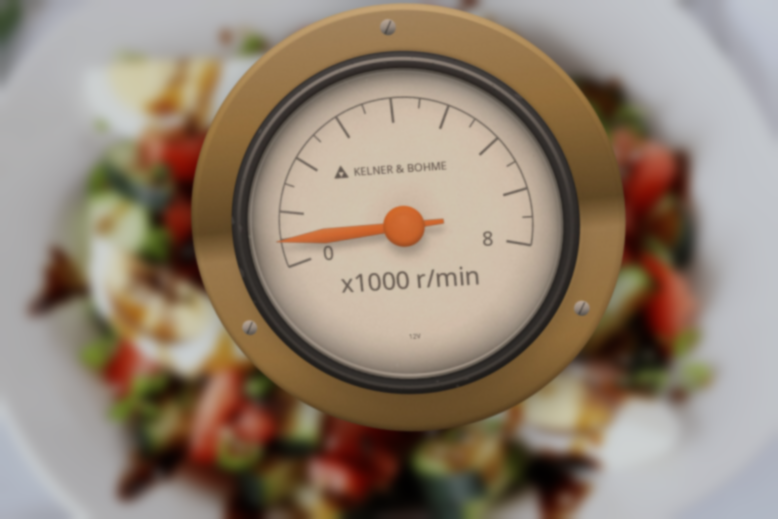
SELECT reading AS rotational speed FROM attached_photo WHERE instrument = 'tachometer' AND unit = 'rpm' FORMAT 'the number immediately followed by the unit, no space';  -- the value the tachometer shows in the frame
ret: 500rpm
